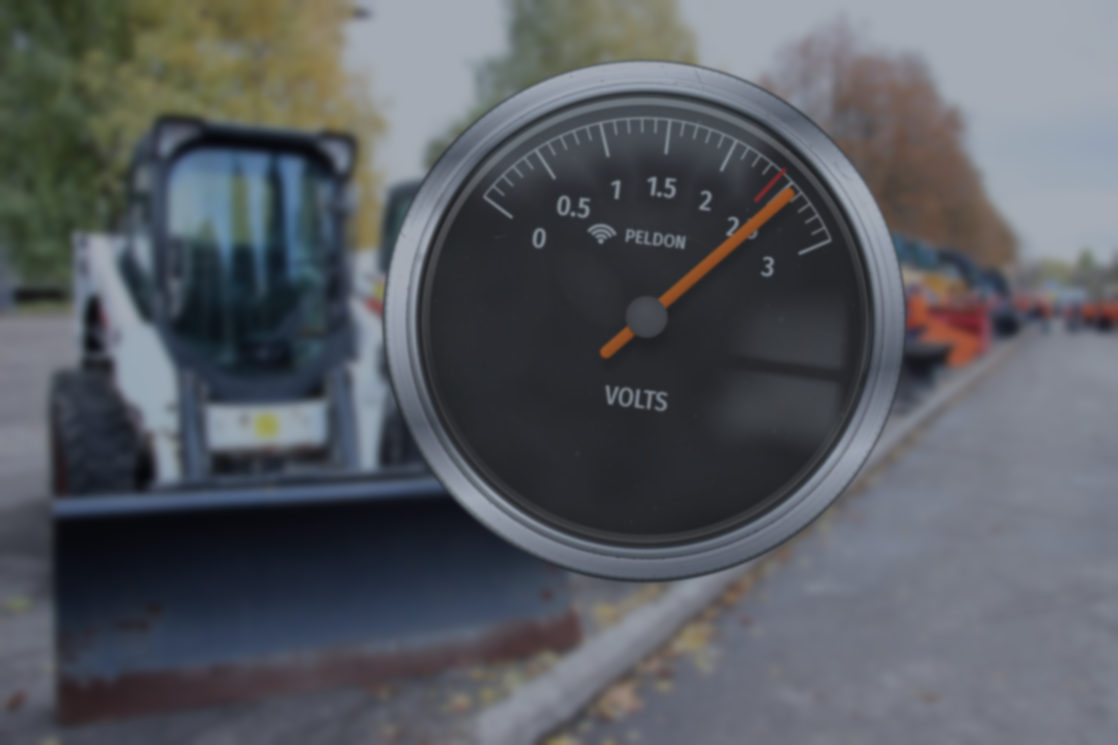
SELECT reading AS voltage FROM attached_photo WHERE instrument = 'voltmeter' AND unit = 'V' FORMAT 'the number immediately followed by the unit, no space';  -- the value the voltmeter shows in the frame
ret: 2.55V
